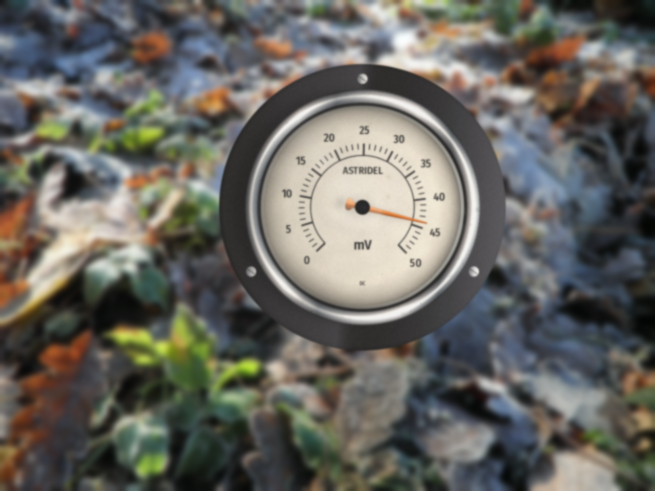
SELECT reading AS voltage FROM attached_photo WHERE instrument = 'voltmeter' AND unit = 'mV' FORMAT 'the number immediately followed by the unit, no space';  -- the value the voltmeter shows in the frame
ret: 44mV
